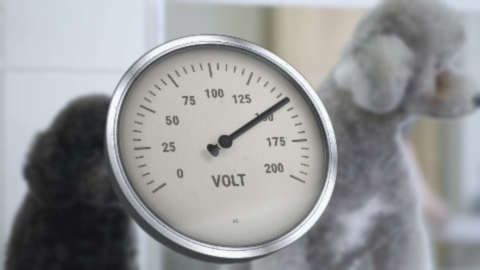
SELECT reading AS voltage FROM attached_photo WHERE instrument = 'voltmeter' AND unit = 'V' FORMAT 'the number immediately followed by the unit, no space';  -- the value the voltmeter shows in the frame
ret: 150V
